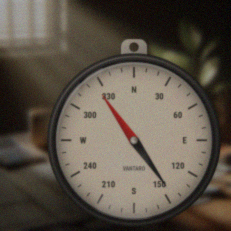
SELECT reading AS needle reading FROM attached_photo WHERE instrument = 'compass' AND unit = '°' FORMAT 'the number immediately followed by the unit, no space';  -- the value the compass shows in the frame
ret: 325°
